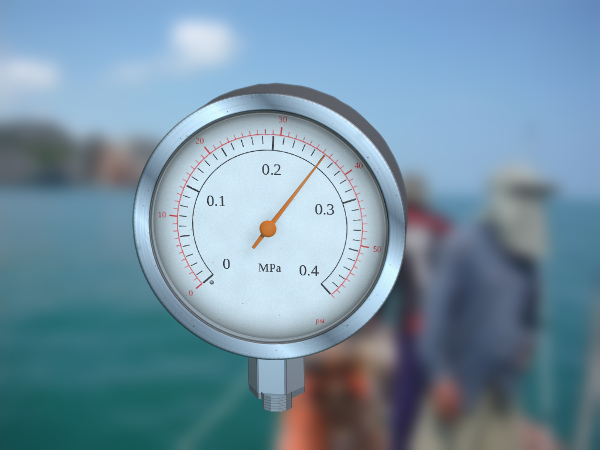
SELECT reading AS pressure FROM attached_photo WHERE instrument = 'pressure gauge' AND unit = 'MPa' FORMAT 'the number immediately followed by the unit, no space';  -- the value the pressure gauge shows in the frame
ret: 0.25MPa
